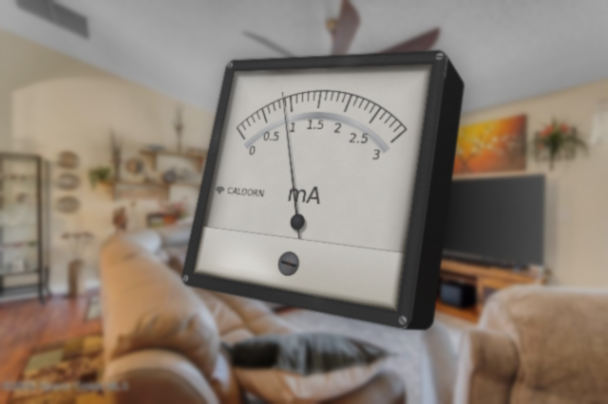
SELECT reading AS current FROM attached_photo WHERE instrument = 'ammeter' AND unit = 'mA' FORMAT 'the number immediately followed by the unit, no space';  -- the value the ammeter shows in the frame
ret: 0.9mA
